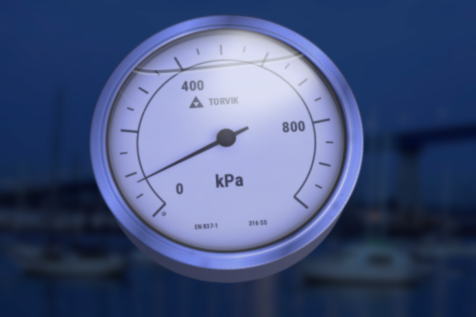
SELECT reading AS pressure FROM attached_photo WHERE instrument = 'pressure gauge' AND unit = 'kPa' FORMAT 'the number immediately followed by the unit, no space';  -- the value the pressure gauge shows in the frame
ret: 75kPa
